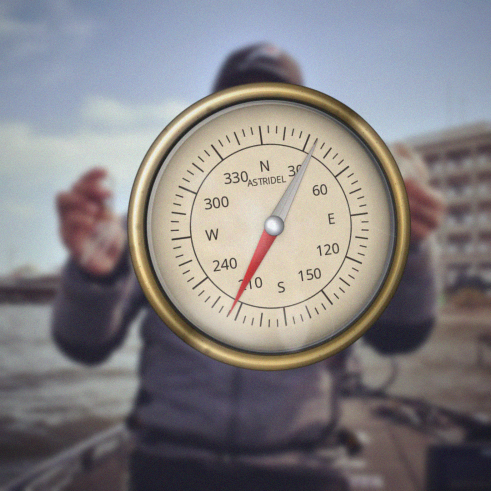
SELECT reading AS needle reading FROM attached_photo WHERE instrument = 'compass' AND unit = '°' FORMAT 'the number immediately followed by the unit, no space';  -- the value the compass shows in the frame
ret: 215°
